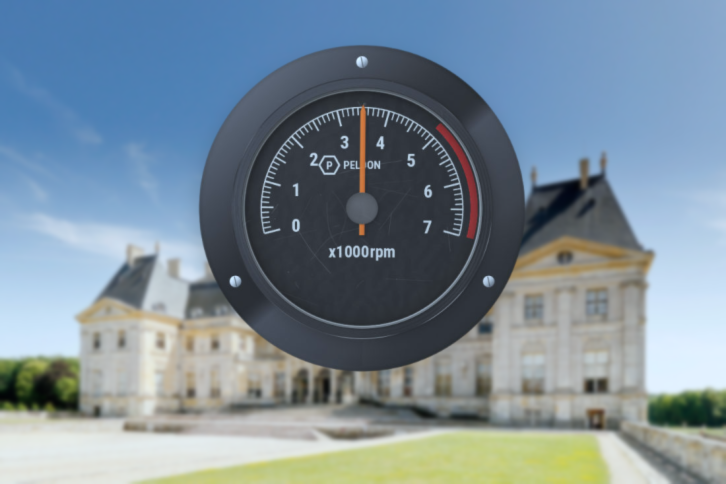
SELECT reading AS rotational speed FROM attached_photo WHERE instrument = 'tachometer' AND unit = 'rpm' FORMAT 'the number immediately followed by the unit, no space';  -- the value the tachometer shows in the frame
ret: 3500rpm
